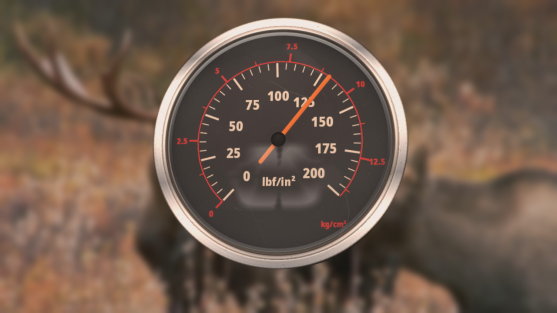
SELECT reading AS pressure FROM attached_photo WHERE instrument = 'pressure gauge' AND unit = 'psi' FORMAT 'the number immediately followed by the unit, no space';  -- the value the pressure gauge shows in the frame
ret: 130psi
